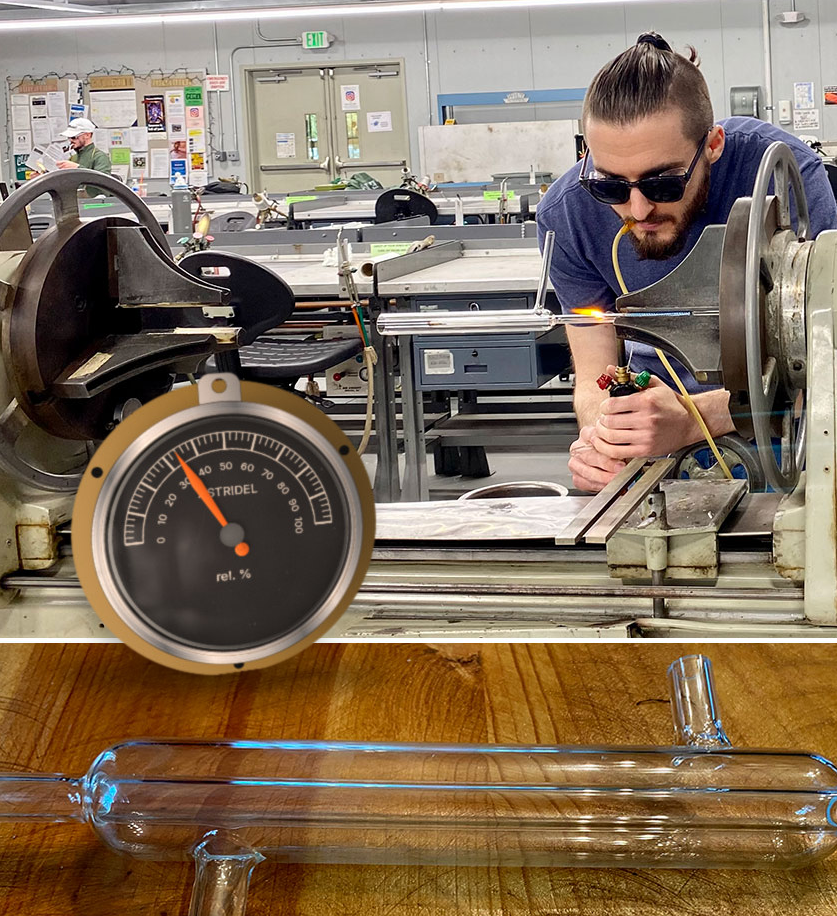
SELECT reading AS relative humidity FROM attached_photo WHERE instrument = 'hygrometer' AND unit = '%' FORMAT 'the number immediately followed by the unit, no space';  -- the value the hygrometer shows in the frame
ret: 34%
